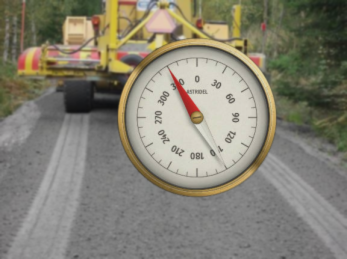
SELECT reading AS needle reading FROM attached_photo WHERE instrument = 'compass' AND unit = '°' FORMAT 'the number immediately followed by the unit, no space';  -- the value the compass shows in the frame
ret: 330°
